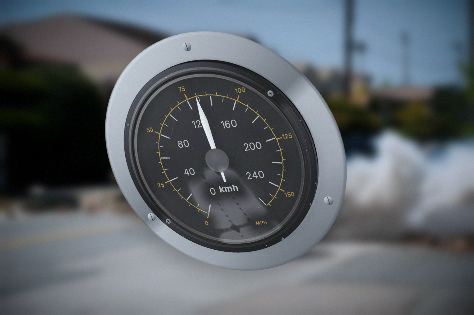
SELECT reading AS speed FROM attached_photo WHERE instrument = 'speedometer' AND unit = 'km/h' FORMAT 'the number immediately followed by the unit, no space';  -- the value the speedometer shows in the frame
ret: 130km/h
